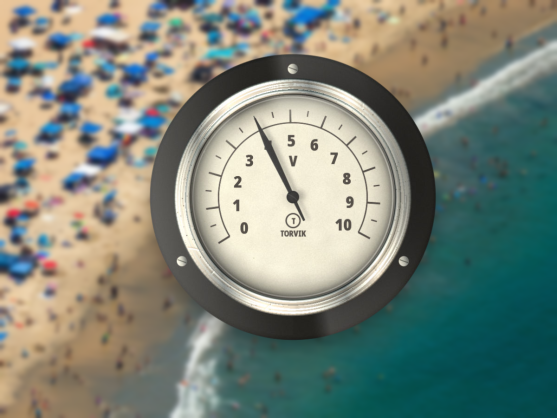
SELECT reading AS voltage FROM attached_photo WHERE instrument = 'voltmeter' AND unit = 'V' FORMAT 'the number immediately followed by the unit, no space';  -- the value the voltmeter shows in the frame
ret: 4V
